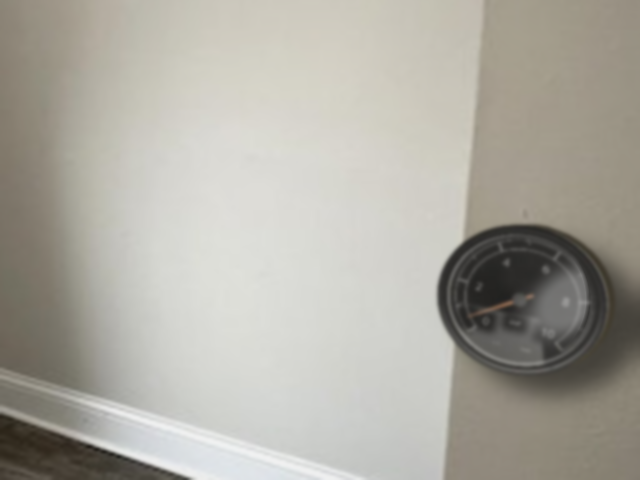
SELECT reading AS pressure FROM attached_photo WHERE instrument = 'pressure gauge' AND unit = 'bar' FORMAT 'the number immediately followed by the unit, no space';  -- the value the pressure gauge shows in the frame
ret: 0.5bar
